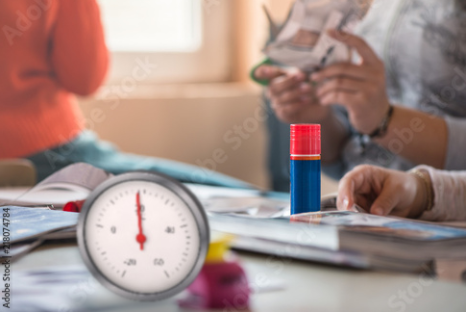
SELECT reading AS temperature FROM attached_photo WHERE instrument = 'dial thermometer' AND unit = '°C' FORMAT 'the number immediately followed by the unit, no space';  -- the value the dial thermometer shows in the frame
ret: 20°C
